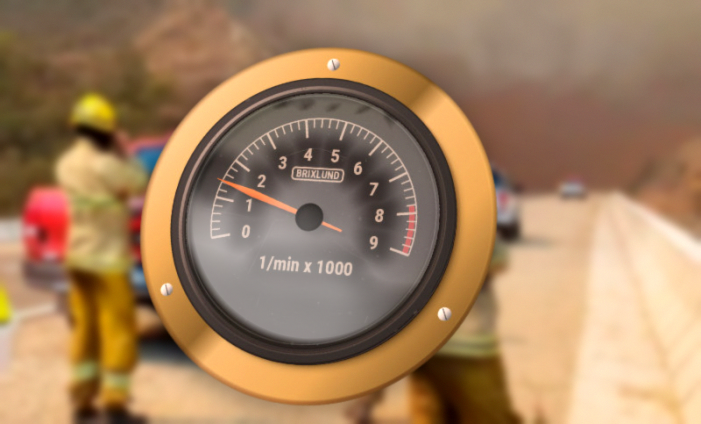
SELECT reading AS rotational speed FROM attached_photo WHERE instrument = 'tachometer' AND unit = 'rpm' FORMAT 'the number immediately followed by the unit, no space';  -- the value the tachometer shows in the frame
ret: 1400rpm
